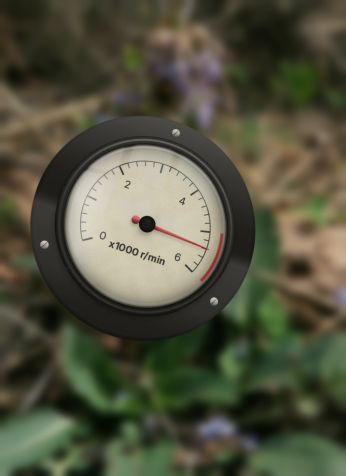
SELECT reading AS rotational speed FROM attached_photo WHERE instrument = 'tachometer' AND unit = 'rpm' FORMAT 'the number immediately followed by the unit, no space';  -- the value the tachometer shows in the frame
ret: 5400rpm
